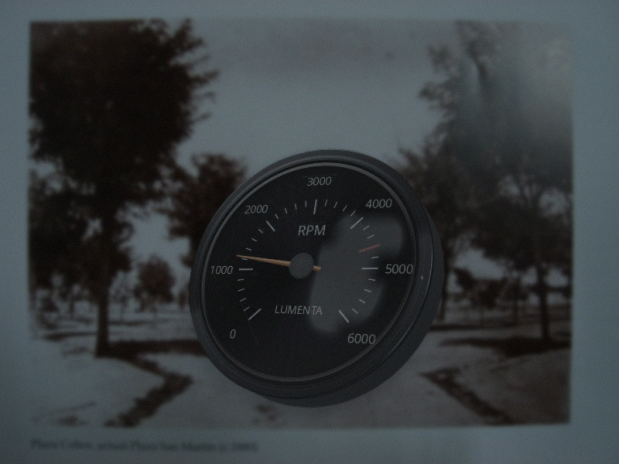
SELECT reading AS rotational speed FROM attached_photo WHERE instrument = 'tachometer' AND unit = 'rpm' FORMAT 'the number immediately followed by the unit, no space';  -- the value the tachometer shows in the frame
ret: 1200rpm
